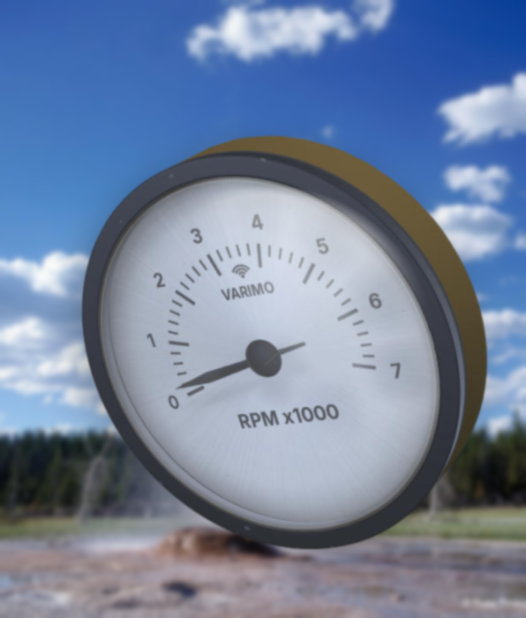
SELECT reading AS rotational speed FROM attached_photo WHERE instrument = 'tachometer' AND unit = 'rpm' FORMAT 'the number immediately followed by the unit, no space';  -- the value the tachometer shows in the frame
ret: 200rpm
